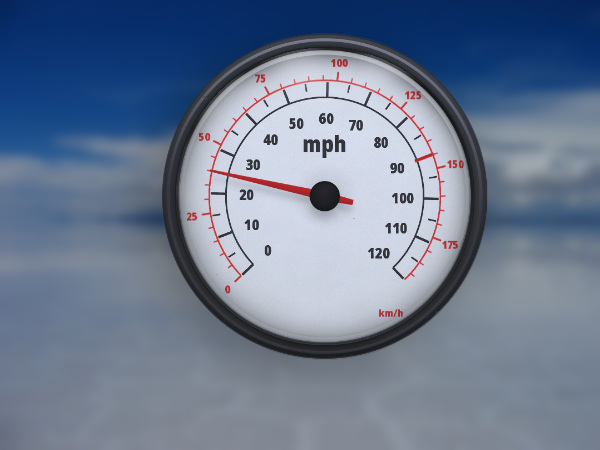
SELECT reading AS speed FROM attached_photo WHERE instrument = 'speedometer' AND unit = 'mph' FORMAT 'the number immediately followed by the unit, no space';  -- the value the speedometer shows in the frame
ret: 25mph
